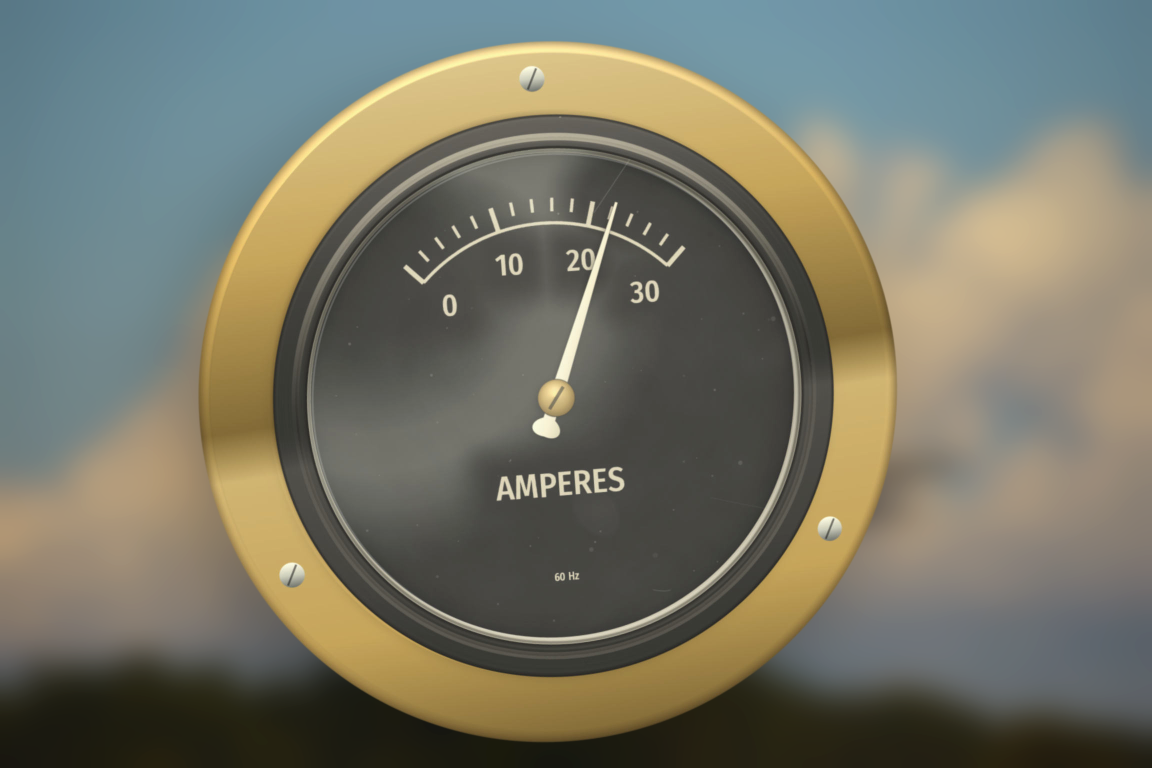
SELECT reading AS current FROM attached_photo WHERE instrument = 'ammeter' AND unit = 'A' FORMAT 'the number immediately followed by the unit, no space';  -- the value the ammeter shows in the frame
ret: 22A
